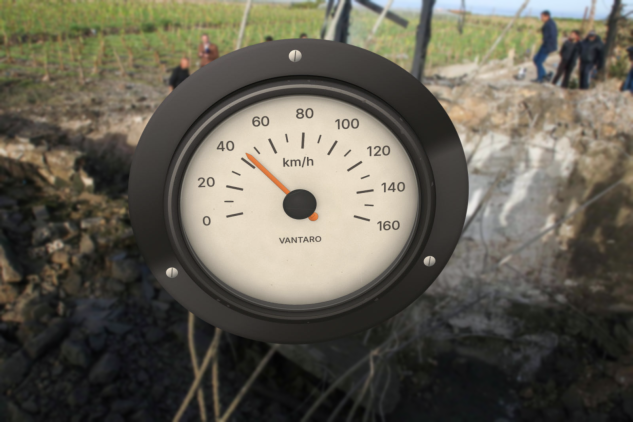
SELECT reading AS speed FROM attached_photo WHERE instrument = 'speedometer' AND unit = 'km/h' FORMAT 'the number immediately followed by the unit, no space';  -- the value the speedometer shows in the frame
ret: 45km/h
